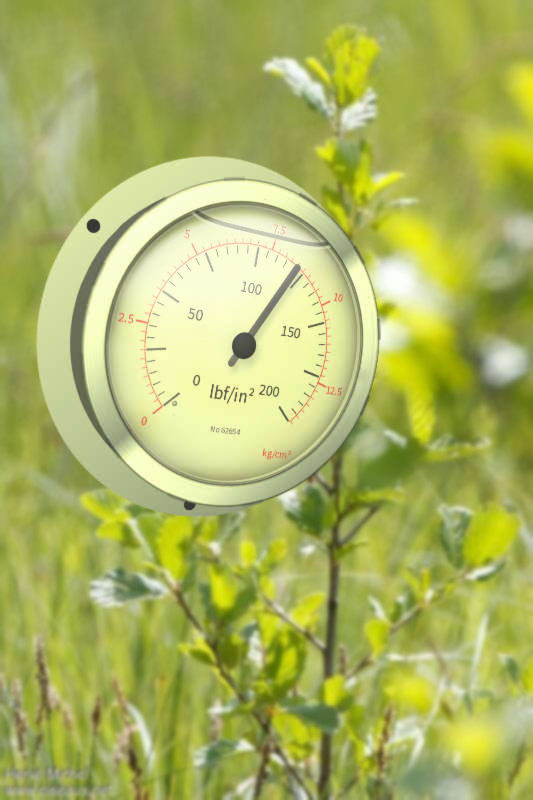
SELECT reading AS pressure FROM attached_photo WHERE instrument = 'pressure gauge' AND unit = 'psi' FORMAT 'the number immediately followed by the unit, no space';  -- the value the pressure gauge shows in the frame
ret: 120psi
